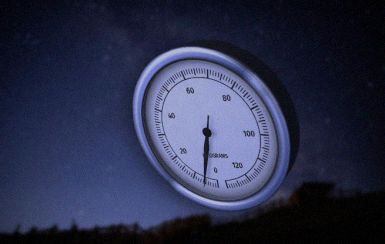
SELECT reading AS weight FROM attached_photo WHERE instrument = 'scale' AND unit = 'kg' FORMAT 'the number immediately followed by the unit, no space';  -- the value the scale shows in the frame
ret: 5kg
